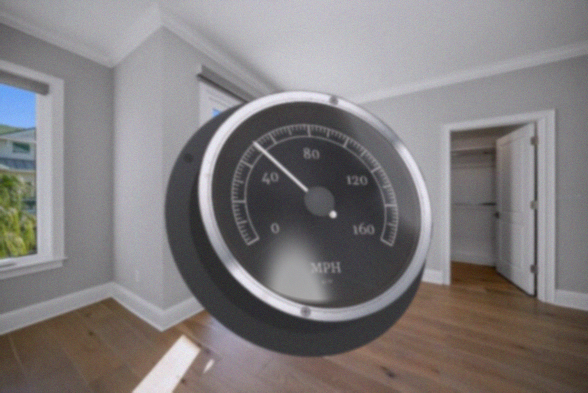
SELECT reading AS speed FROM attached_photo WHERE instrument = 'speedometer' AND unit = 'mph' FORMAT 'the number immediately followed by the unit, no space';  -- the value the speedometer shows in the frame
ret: 50mph
